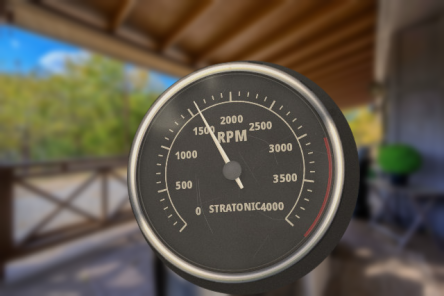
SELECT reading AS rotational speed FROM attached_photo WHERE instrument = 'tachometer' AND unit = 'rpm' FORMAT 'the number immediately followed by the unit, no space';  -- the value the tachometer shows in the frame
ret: 1600rpm
